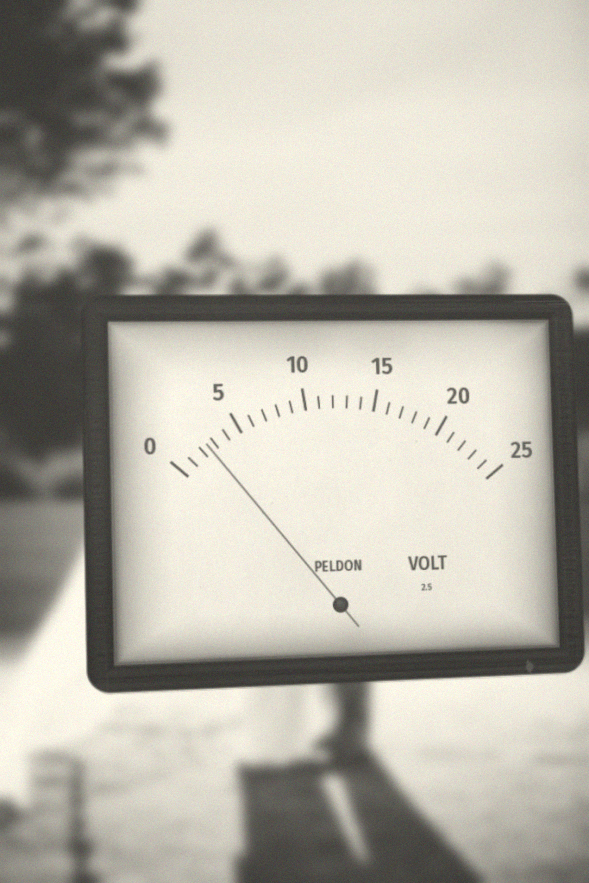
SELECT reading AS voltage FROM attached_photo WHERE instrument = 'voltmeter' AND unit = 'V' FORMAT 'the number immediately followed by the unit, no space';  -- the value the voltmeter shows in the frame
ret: 2.5V
